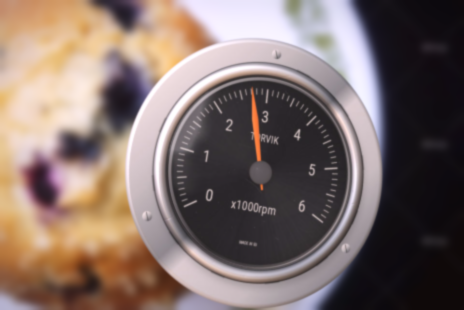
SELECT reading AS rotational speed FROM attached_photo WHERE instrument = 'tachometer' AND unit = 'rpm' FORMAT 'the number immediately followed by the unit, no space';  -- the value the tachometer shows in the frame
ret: 2700rpm
